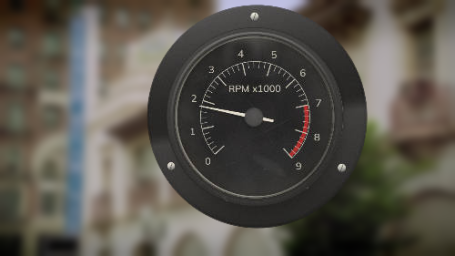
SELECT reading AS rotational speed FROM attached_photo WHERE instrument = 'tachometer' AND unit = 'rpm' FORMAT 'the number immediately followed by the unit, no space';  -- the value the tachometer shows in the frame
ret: 1800rpm
